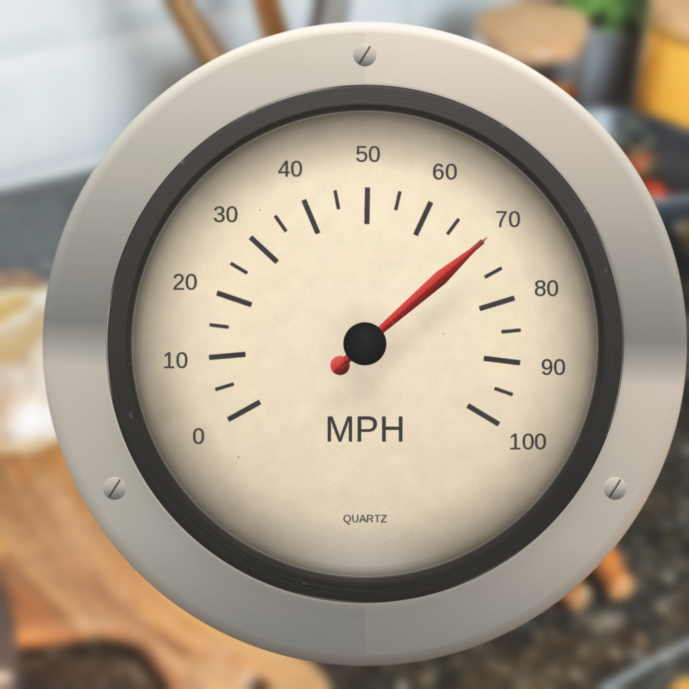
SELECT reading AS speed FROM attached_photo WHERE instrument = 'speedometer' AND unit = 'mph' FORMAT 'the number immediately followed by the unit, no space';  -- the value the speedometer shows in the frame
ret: 70mph
